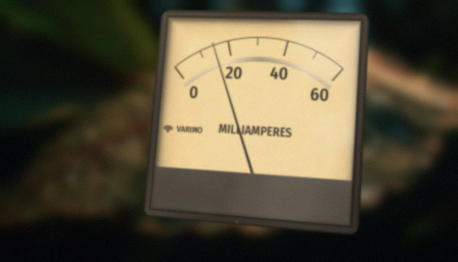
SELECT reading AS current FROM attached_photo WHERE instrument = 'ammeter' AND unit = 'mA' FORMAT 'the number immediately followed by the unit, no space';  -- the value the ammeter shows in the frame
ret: 15mA
